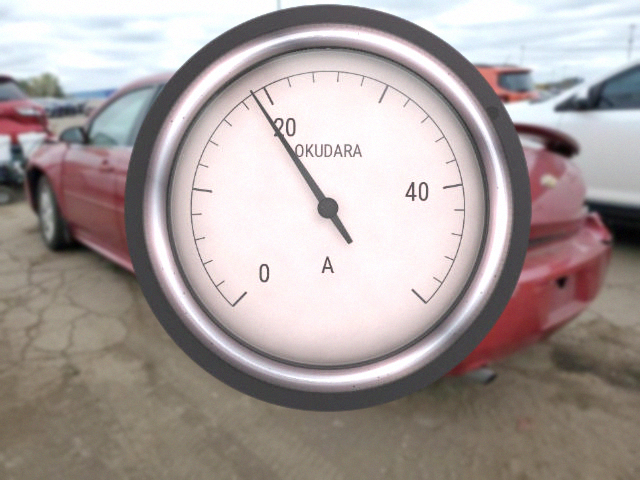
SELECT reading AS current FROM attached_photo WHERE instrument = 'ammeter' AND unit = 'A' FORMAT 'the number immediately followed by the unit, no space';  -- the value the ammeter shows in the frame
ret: 19A
